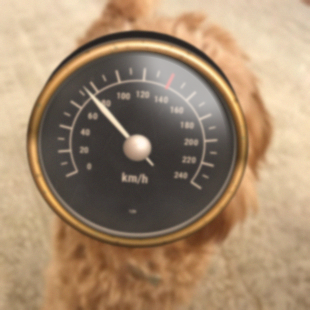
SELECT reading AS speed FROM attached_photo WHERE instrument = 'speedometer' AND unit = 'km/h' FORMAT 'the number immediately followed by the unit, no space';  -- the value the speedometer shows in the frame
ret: 75km/h
